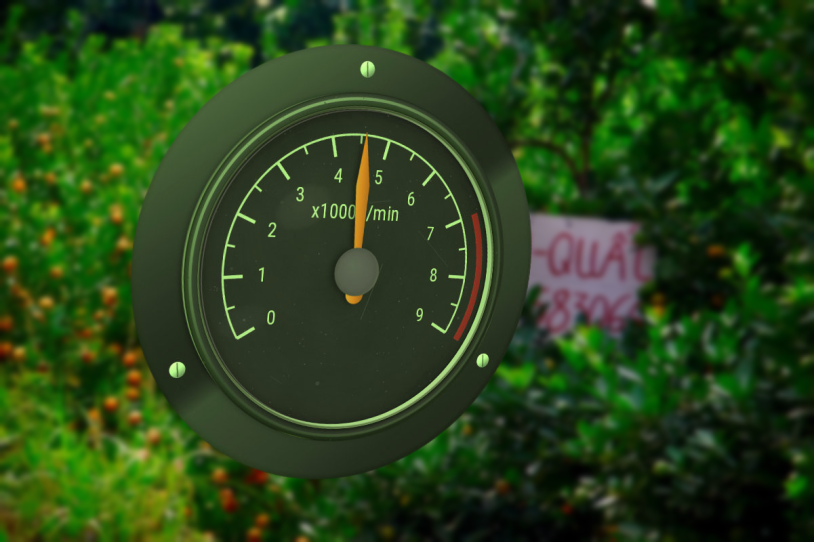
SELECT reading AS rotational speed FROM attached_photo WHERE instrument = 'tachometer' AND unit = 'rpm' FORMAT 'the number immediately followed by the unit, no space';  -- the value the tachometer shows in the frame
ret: 4500rpm
